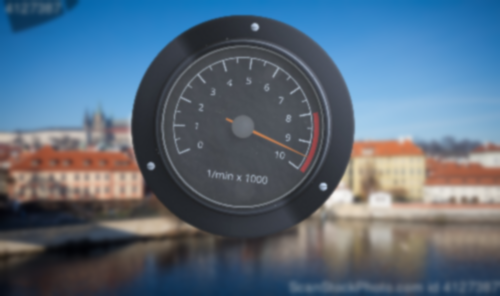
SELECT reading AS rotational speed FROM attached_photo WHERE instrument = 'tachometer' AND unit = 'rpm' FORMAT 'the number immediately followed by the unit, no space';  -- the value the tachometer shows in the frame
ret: 9500rpm
